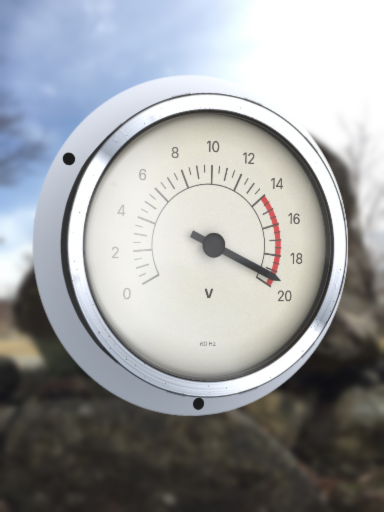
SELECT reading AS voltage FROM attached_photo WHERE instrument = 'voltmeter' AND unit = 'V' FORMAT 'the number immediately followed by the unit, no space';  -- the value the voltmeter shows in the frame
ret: 19.5V
